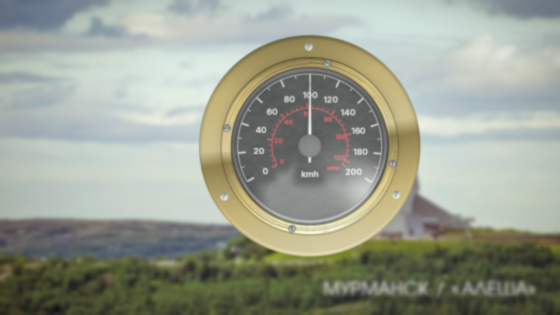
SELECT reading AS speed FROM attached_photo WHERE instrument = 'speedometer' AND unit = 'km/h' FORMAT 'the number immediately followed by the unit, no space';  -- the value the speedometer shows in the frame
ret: 100km/h
